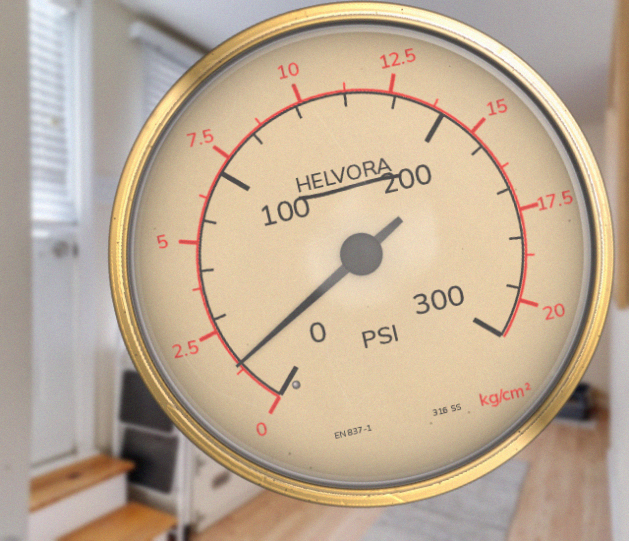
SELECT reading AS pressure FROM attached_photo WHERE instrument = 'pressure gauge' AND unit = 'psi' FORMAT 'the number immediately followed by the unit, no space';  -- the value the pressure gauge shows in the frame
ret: 20psi
